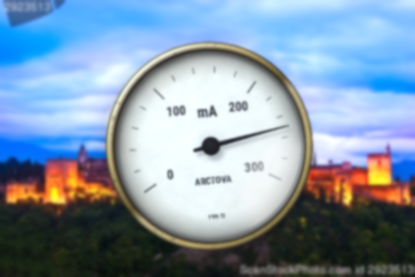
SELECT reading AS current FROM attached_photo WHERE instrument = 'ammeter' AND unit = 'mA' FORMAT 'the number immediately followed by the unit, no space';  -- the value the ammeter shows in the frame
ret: 250mA
